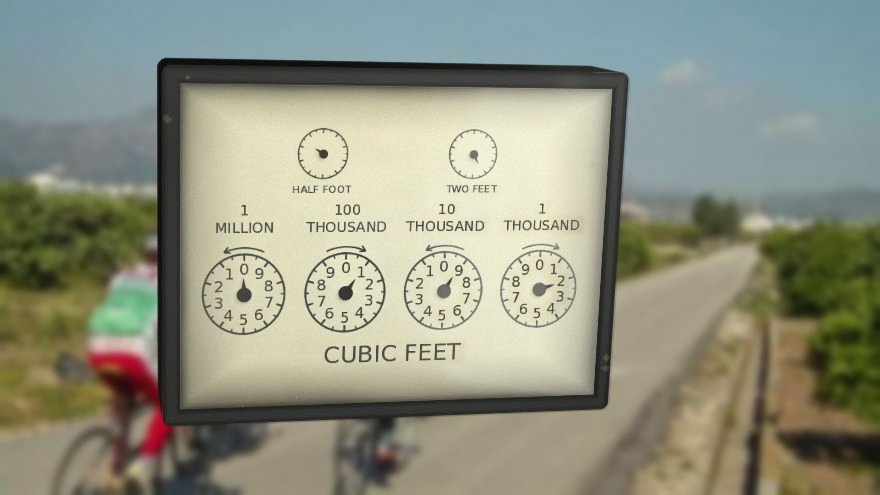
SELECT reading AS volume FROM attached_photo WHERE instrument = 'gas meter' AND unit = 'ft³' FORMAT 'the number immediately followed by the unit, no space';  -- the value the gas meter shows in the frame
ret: 9200ft³
